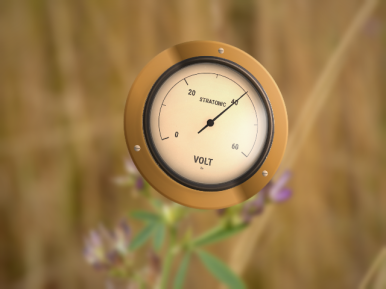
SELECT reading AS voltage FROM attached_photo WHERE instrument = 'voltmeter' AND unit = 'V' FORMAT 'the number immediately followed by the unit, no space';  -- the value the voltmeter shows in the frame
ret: 40V
